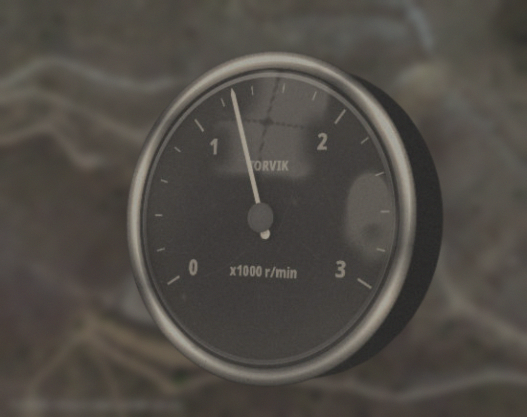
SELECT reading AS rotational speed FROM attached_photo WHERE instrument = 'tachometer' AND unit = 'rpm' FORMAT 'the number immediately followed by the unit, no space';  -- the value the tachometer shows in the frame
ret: 1300rpm
